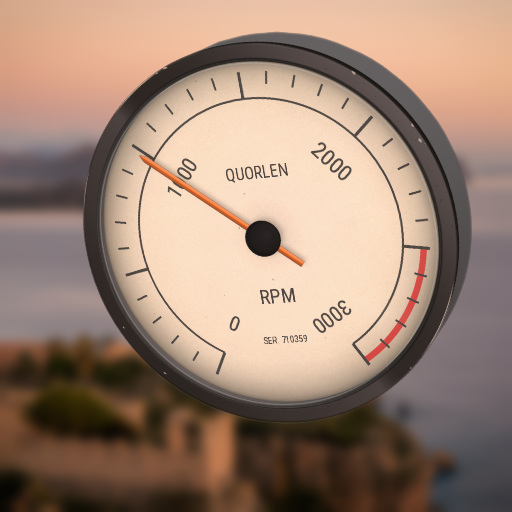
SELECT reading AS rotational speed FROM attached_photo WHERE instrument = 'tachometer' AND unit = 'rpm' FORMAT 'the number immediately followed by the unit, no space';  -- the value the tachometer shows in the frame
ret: 1000rpm
